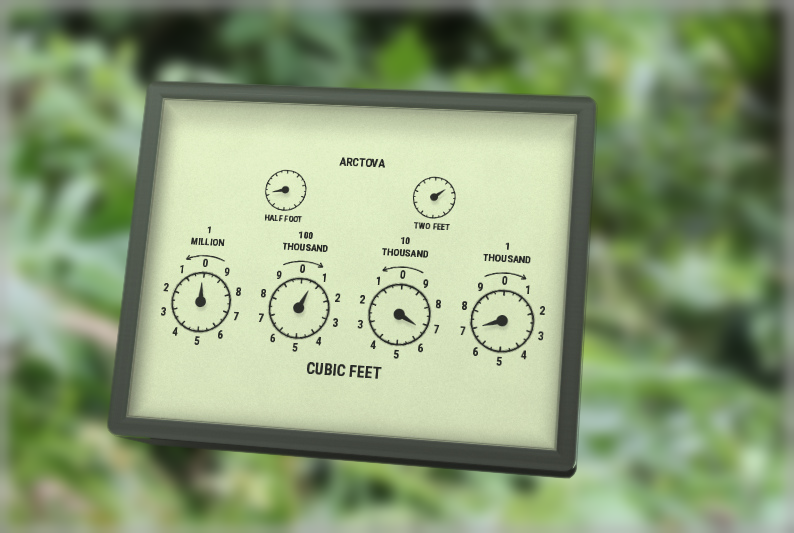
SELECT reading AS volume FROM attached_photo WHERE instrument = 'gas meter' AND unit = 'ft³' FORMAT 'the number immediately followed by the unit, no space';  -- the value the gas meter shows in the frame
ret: 6700ft³
